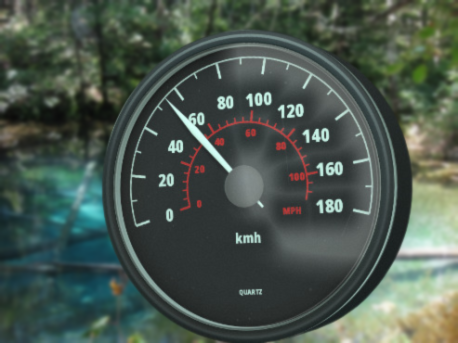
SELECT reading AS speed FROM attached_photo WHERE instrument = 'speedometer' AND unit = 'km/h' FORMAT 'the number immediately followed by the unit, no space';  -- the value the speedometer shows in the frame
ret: 55km/h
